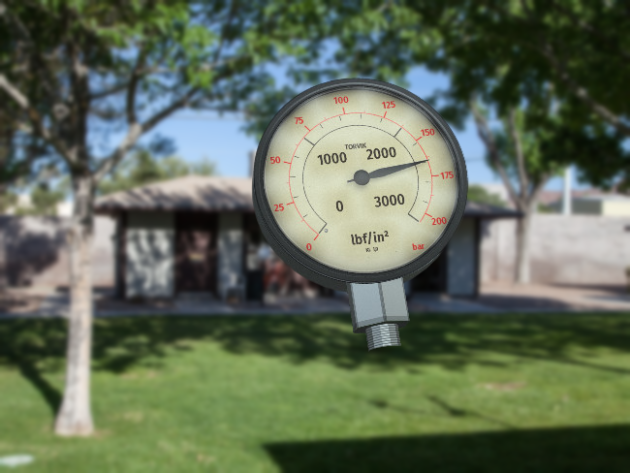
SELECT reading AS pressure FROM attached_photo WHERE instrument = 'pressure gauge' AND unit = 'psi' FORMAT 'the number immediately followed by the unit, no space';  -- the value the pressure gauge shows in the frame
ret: 2400psi
